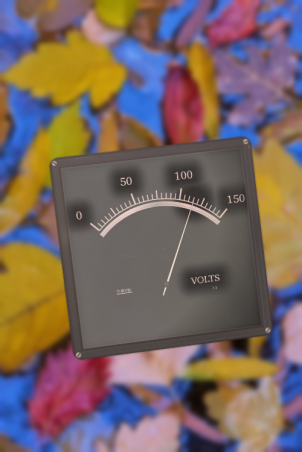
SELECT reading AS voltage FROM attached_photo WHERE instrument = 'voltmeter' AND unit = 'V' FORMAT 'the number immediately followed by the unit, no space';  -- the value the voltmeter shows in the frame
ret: 115V
